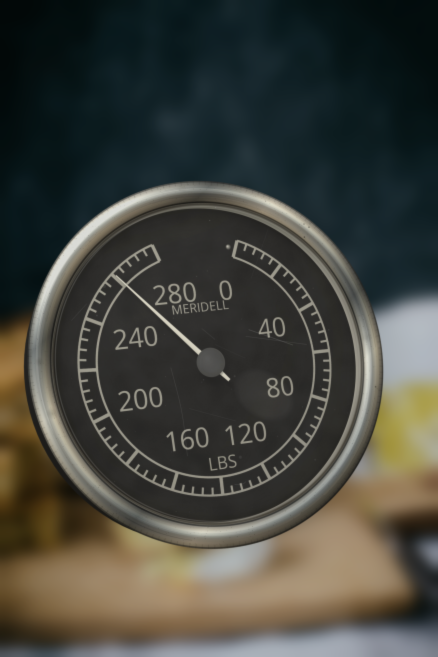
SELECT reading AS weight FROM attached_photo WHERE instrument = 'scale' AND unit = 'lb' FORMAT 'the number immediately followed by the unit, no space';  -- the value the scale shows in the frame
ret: 260lb
